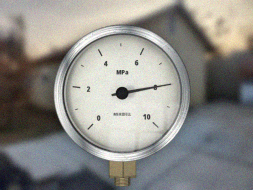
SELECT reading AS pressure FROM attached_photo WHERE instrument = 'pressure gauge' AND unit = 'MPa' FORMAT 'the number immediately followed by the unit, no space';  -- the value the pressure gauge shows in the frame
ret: 8MPa
